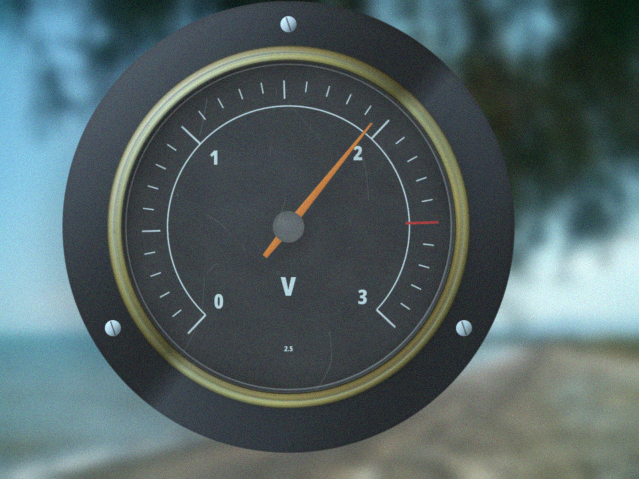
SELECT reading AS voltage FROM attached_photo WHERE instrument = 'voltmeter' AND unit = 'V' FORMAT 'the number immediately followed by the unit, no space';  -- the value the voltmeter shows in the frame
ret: 1.95V
